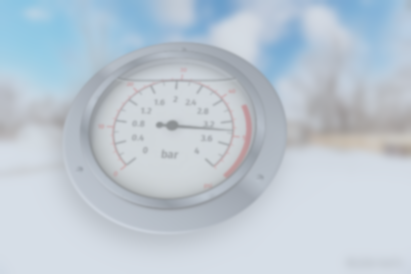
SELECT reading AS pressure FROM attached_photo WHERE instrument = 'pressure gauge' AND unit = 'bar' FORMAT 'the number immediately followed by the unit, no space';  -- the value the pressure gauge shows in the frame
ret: 3.4bar
